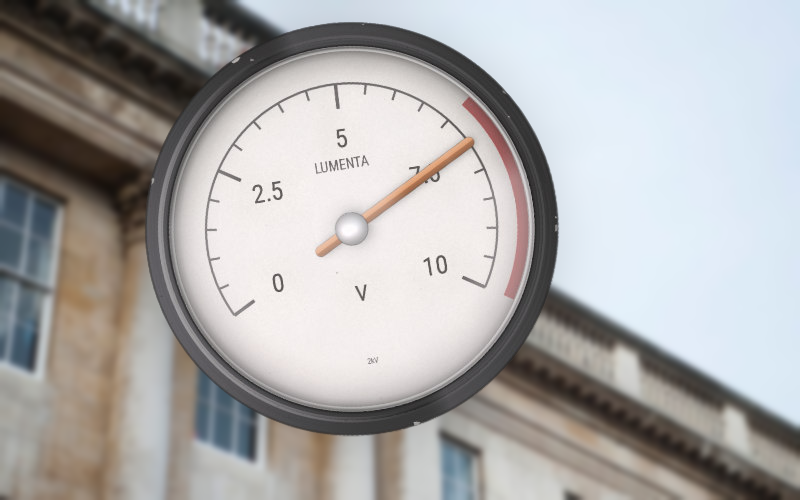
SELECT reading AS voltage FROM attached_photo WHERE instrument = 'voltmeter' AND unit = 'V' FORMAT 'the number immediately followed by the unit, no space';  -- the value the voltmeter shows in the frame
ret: 7.5V
